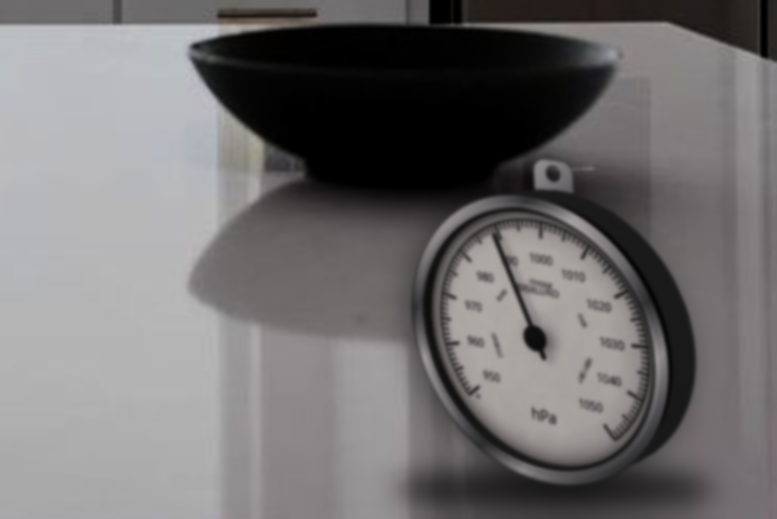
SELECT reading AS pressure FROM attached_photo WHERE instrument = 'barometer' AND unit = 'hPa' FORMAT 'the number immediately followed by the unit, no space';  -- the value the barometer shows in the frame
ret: 990hPa
